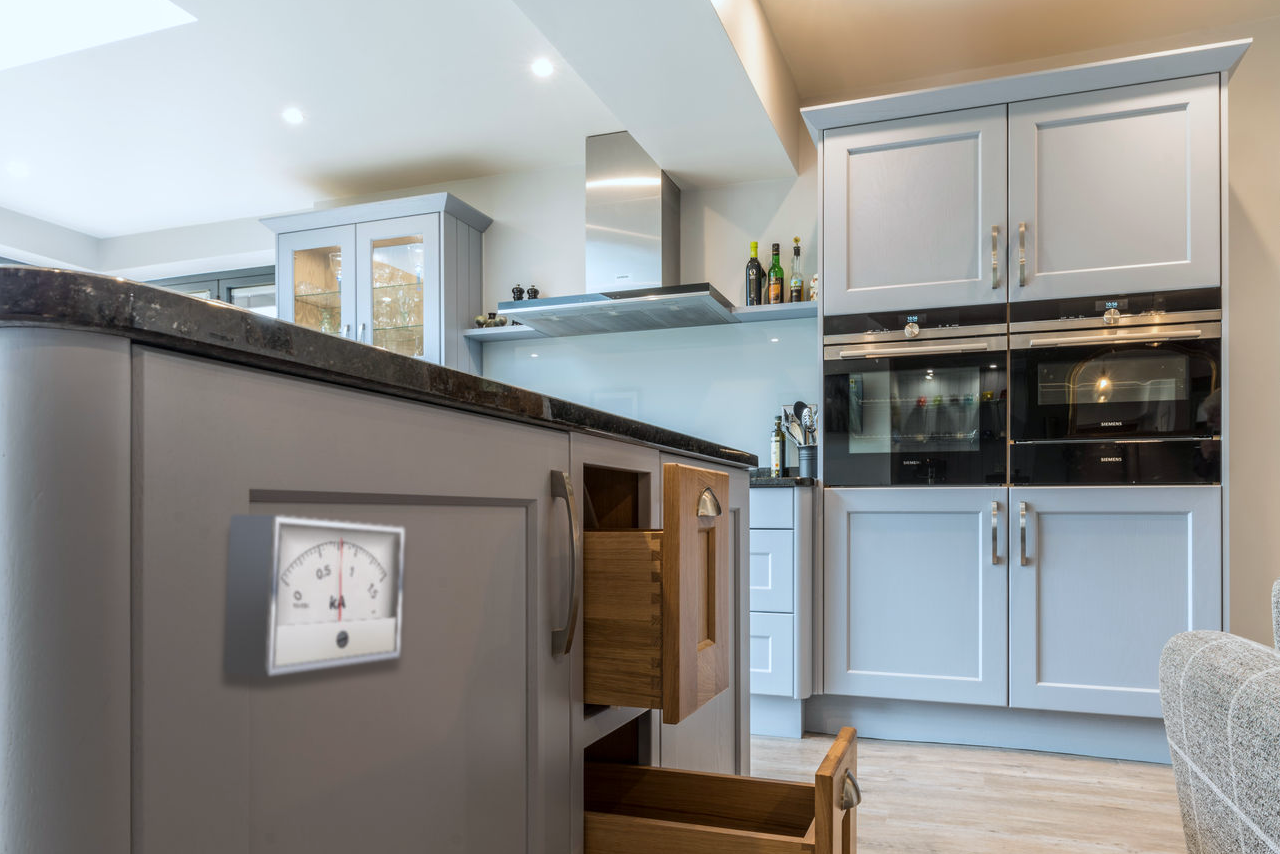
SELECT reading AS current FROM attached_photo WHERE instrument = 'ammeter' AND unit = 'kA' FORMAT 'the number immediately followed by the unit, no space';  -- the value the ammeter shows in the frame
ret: 0.75kA
